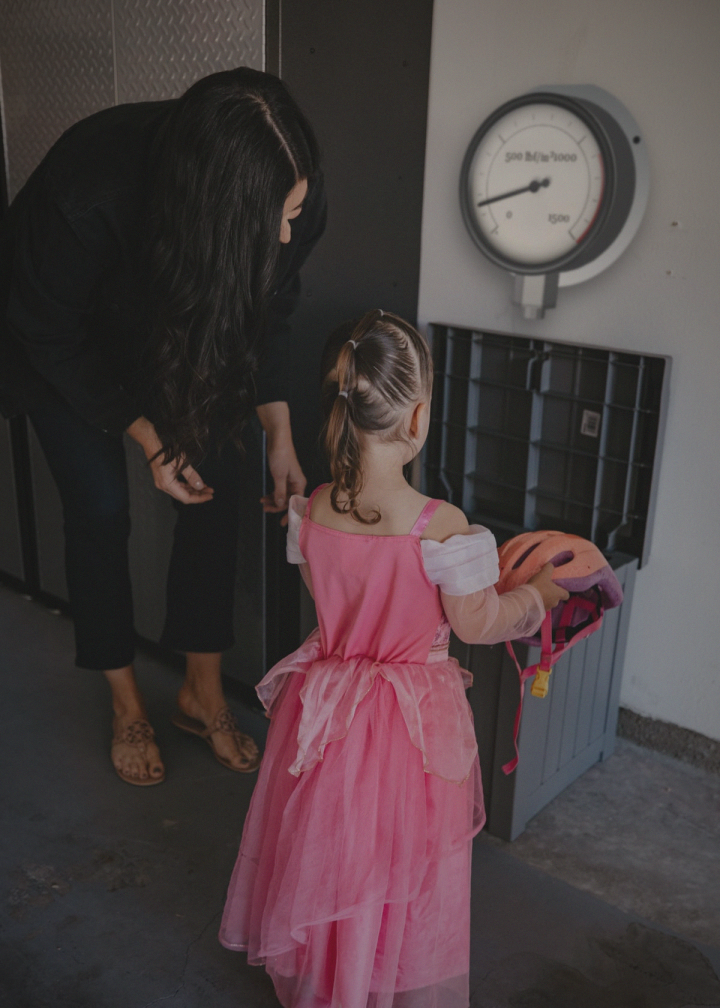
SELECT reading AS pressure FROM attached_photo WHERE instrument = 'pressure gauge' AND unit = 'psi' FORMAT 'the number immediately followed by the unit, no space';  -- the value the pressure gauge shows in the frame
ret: 150psi
